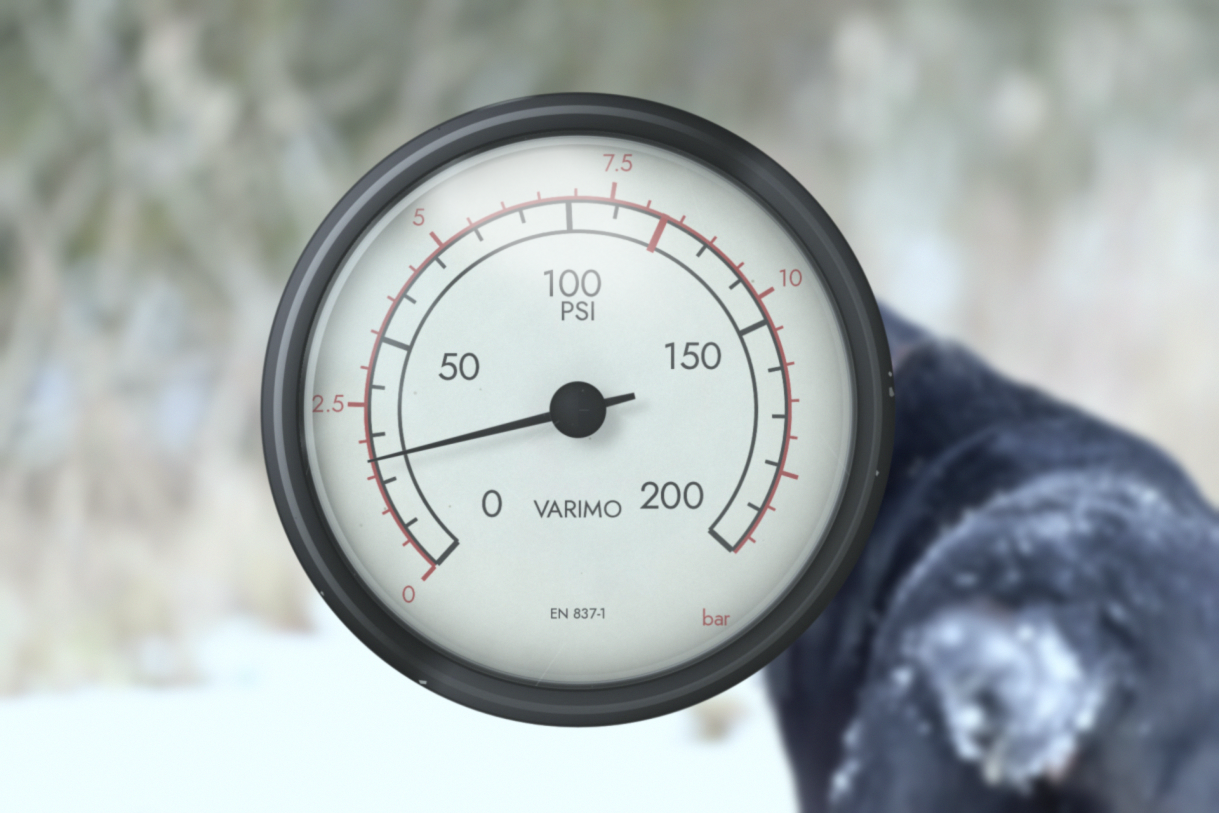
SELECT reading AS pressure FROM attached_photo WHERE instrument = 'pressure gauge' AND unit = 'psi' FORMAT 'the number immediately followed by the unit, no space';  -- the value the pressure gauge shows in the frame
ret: 25psi
